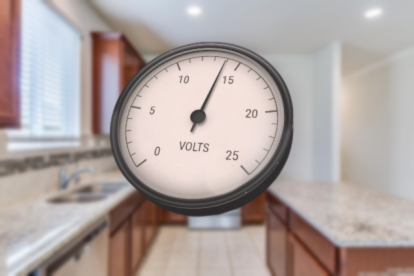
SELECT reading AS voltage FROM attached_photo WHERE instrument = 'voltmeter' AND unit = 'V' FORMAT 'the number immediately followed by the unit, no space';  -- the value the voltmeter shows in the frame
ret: 14V
